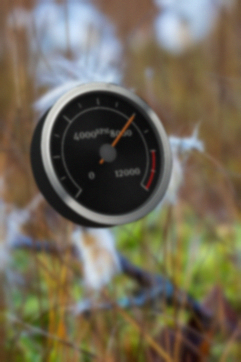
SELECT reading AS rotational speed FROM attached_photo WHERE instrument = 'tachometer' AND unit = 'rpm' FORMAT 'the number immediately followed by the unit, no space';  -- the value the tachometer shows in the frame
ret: 8000rpm
